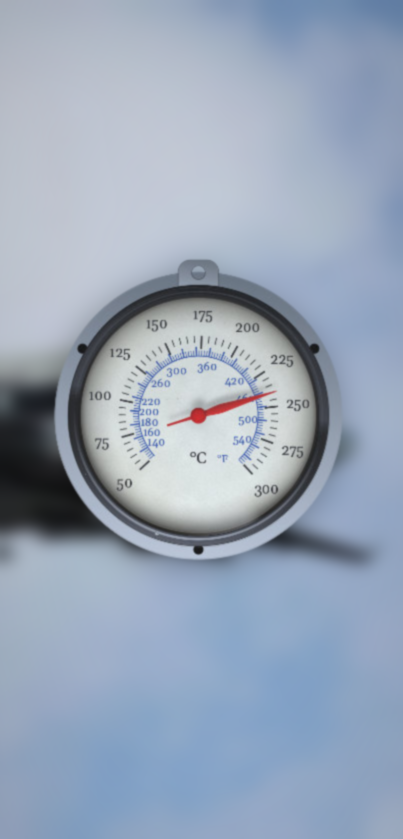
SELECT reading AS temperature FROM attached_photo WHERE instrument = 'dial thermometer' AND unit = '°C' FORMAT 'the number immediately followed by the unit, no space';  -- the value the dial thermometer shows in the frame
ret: 240°C
